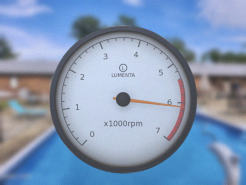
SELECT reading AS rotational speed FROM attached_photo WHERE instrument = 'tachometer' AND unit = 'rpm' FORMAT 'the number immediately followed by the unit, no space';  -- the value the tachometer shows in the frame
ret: 6100rpm
